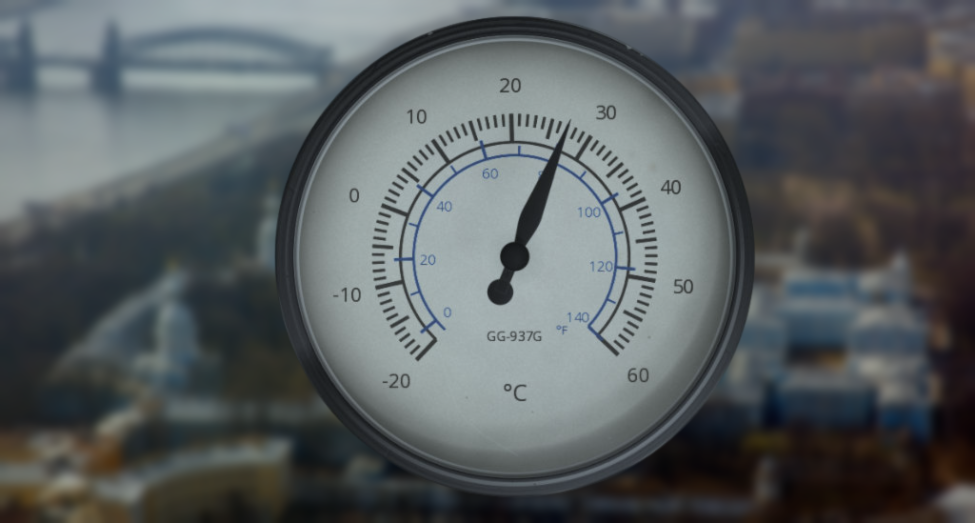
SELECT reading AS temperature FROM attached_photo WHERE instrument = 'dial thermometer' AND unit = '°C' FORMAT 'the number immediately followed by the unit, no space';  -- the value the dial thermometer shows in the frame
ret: 27°C
